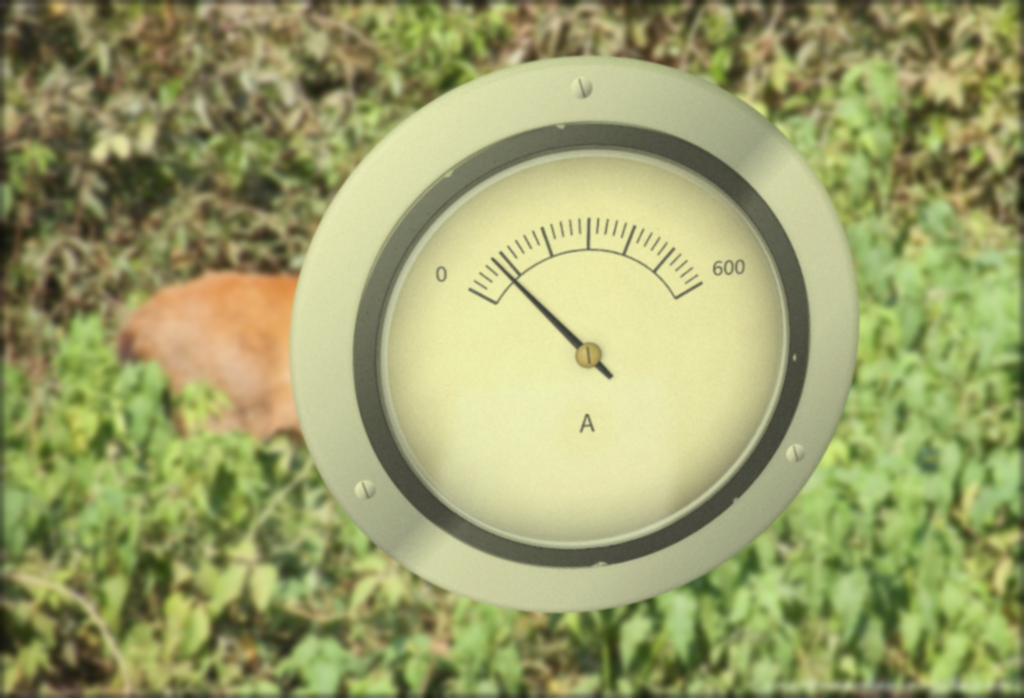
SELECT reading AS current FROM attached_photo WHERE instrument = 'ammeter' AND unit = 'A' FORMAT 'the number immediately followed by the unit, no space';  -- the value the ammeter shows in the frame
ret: 80A
